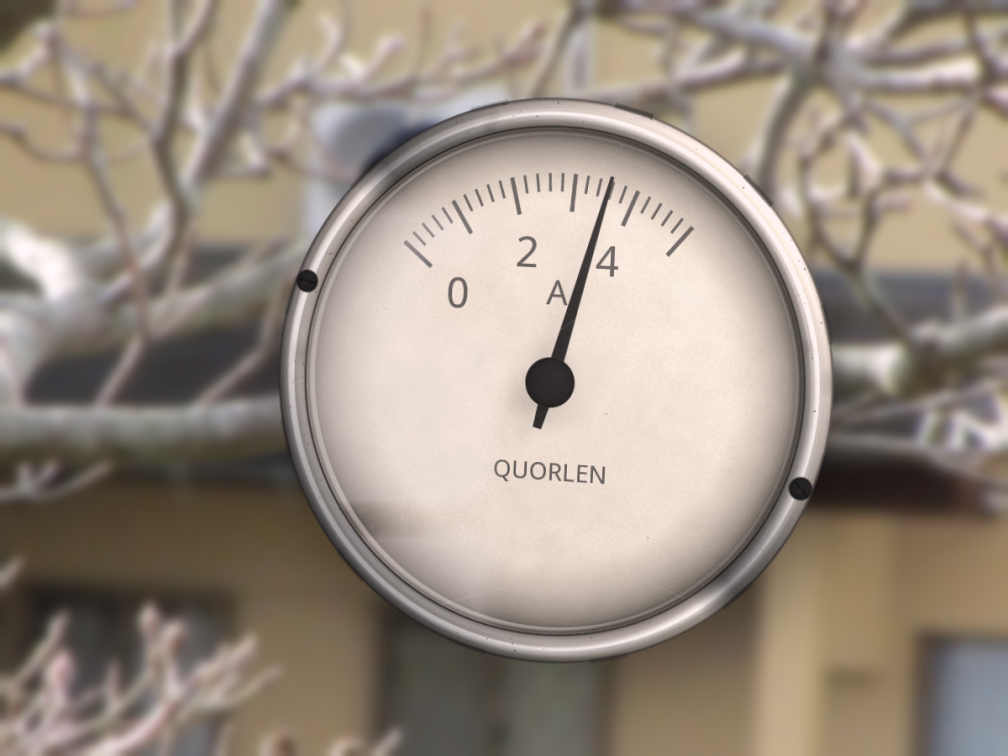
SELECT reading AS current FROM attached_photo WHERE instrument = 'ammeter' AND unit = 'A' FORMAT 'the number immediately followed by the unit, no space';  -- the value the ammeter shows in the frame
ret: 3.6A
